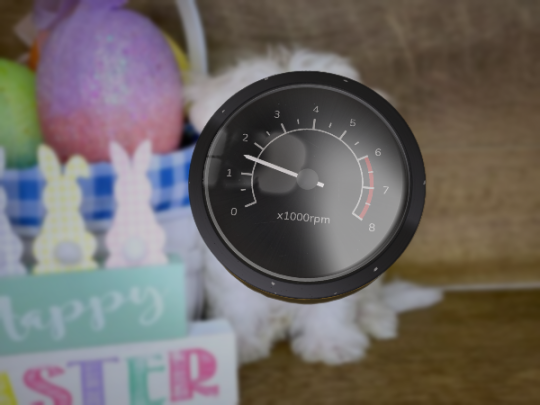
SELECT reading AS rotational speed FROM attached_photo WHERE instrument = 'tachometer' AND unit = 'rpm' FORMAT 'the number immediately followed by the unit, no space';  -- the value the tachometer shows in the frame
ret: 1500rpm
